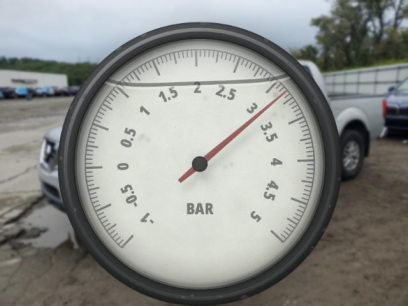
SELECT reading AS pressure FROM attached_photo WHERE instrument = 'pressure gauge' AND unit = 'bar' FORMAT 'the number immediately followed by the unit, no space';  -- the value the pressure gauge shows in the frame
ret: 3.15bar
